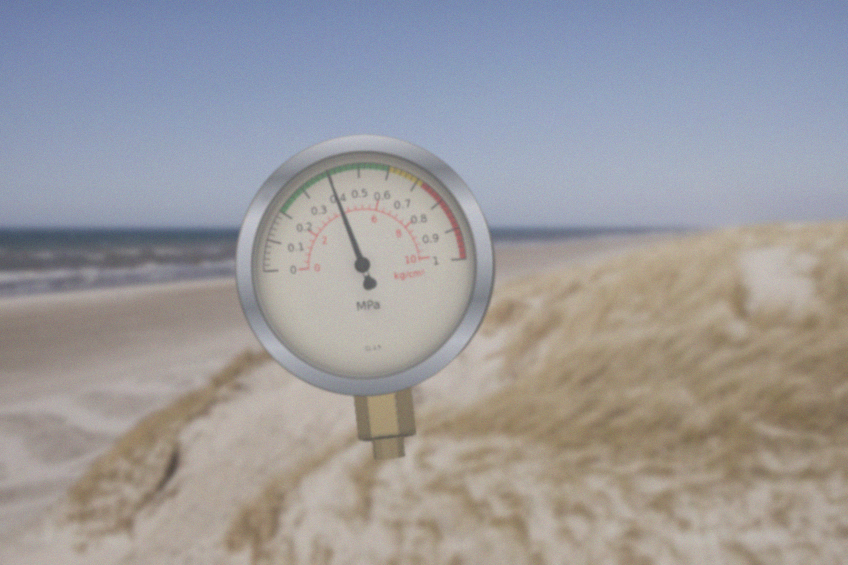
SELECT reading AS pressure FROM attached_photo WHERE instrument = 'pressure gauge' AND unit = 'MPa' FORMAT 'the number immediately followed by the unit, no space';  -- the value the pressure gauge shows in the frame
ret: 0.4MPa
